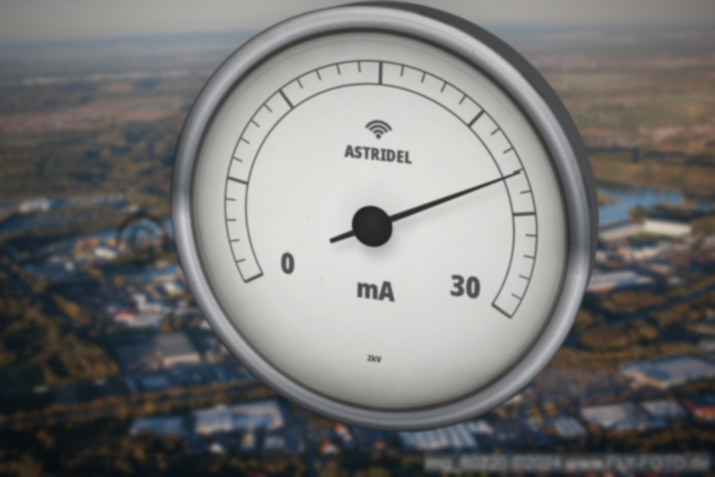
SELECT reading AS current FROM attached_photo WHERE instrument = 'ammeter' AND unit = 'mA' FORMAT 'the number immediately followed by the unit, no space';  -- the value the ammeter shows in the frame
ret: 23mA
